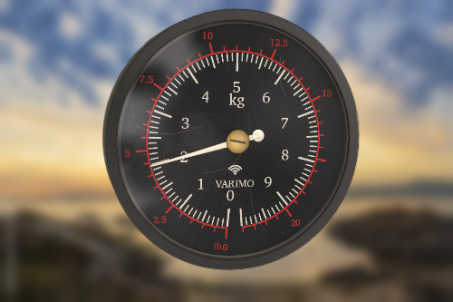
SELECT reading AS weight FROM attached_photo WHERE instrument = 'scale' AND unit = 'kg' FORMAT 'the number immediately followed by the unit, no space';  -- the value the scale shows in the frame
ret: 2kg
